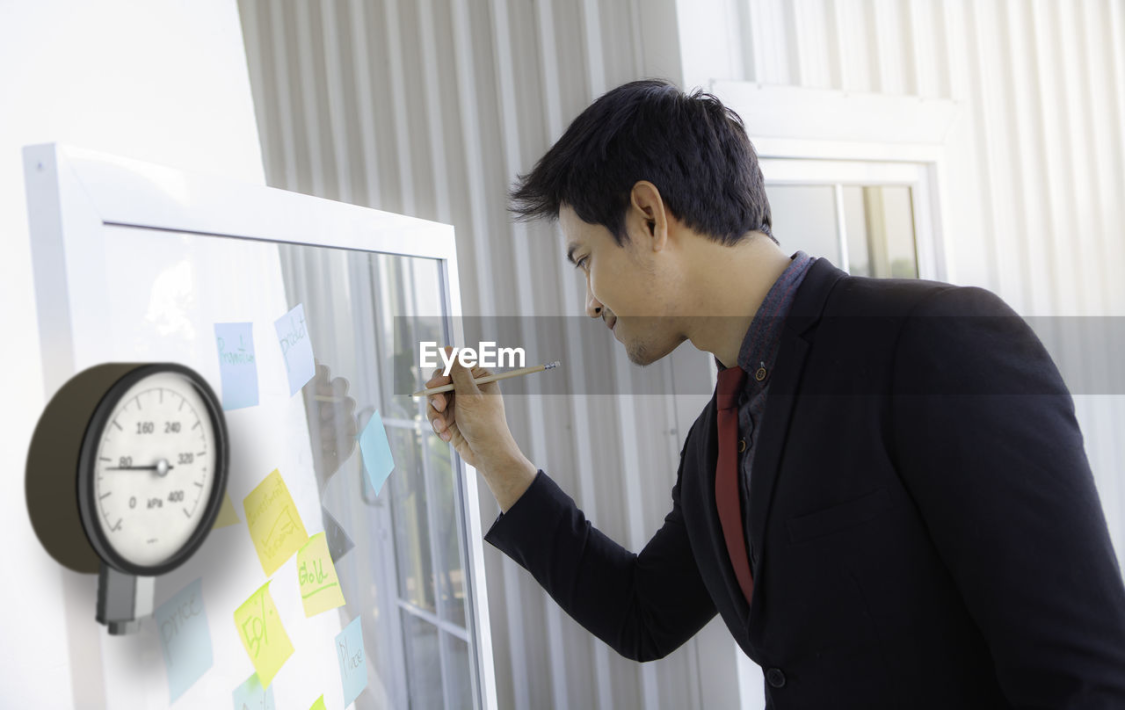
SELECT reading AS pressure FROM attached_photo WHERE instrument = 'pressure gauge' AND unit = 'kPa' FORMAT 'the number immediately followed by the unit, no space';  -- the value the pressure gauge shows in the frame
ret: 70kPa
